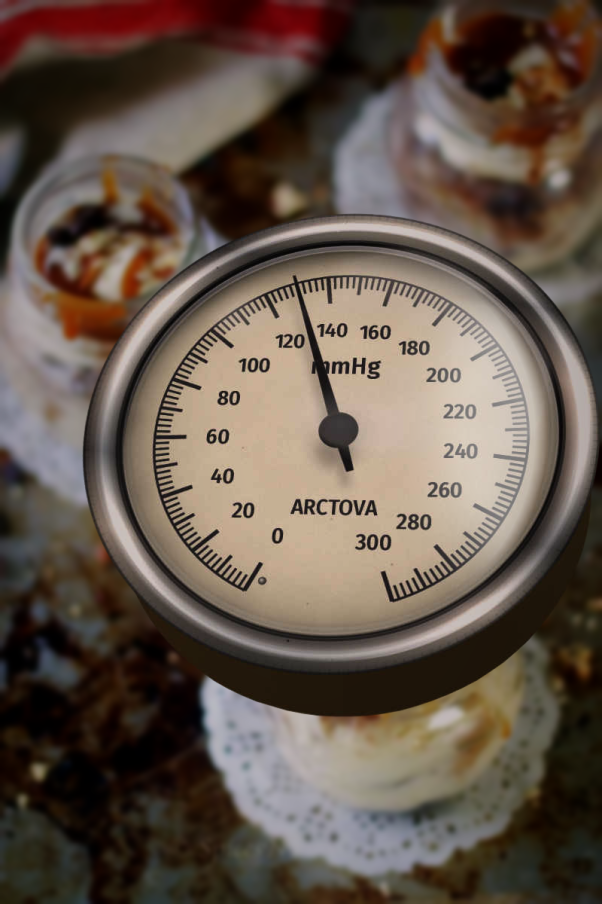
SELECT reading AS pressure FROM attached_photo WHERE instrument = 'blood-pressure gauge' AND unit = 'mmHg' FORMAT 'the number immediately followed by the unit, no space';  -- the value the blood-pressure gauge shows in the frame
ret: 130mmHg
